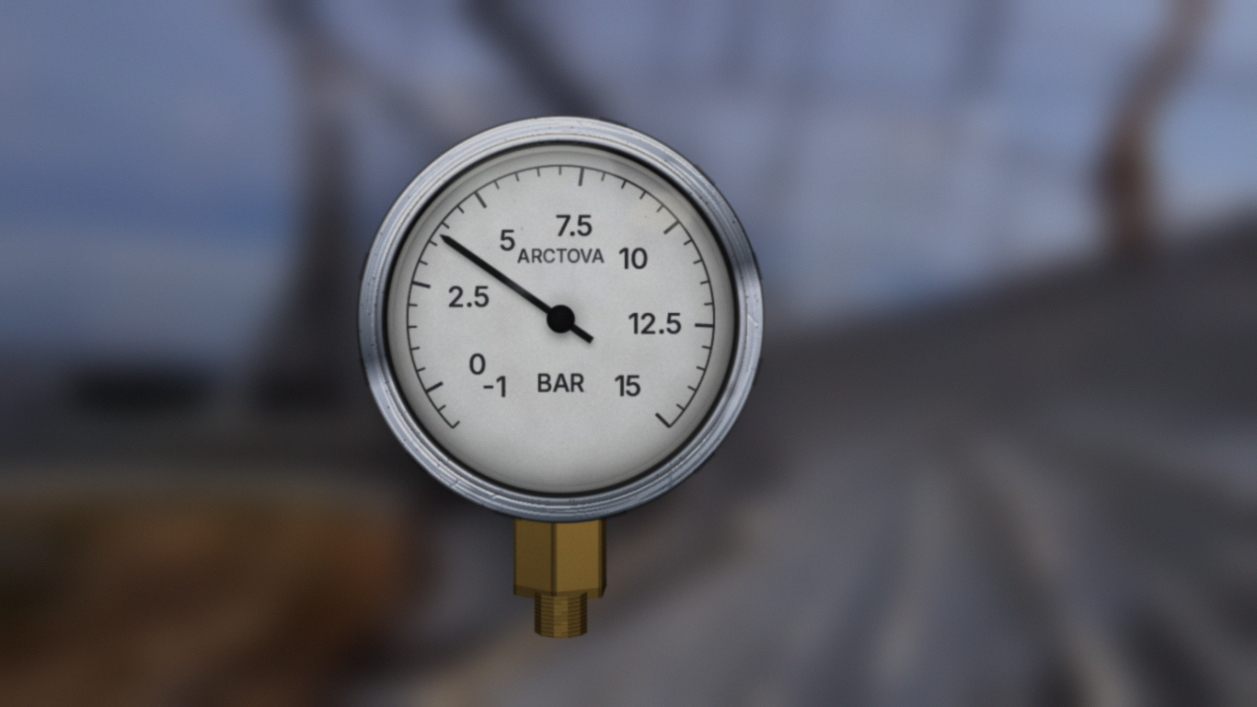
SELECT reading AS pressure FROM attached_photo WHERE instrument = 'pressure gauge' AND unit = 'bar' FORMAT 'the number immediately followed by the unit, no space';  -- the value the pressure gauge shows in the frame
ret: 3.75bar
